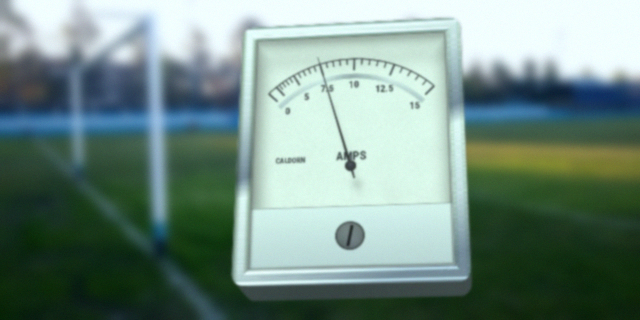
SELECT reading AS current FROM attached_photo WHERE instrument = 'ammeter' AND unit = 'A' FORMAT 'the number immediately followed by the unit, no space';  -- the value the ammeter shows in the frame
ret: 7.5A
